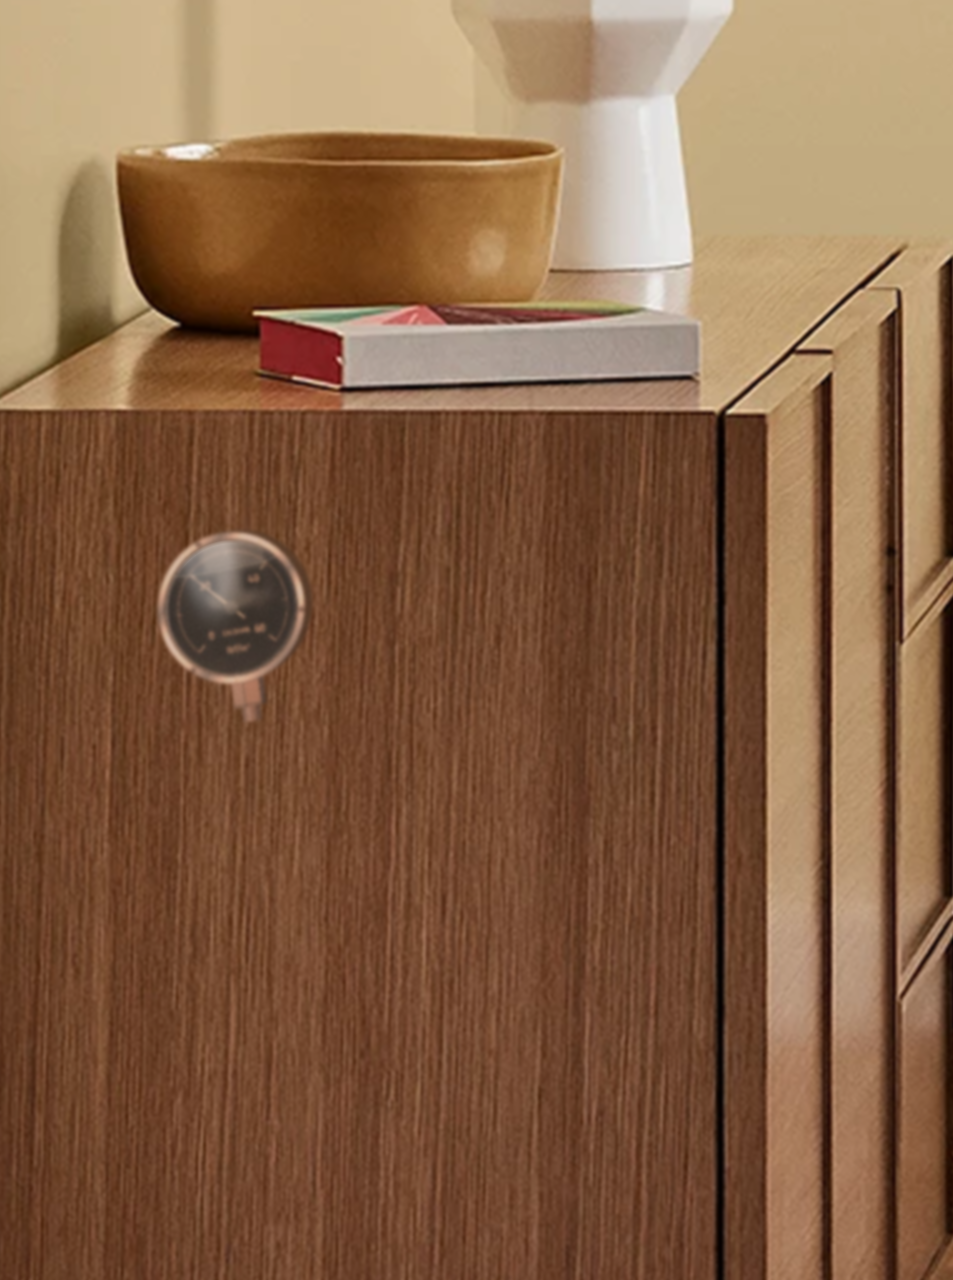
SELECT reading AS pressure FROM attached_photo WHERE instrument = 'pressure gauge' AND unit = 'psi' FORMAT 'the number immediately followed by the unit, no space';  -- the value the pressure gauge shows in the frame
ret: 20psi
